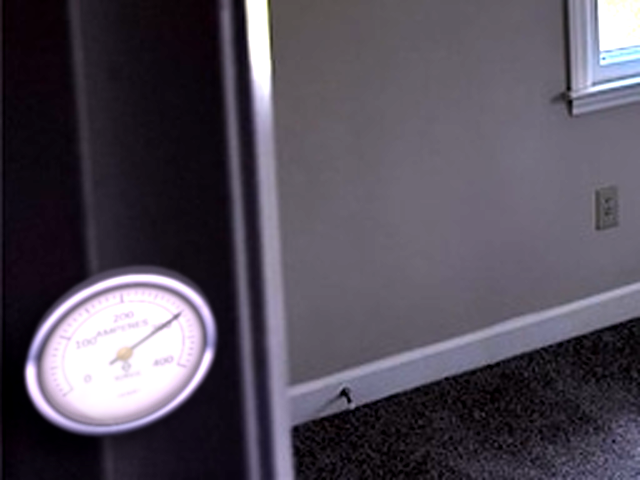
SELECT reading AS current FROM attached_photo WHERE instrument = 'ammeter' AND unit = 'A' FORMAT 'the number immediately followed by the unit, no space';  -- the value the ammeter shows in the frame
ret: 300A
